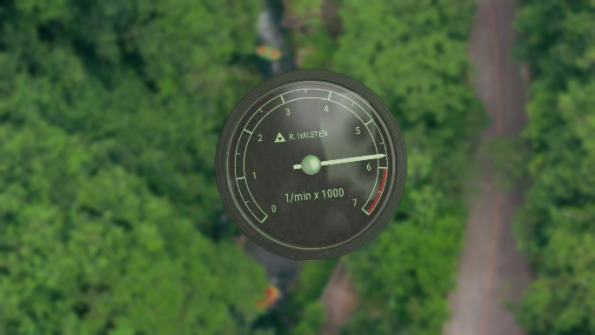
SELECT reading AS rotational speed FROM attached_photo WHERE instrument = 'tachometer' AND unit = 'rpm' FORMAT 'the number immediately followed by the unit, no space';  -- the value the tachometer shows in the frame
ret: 5750rpm
